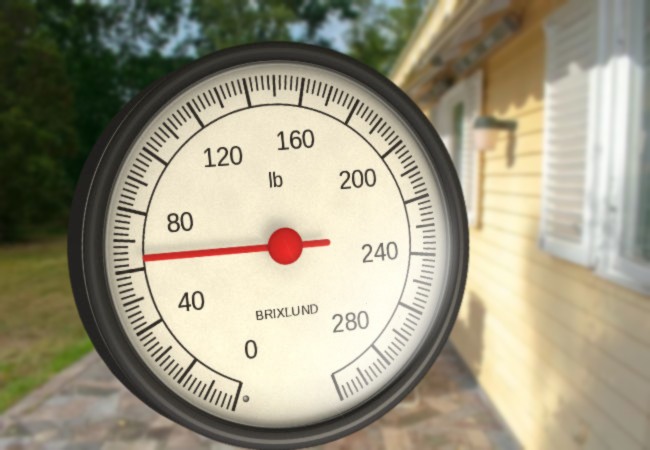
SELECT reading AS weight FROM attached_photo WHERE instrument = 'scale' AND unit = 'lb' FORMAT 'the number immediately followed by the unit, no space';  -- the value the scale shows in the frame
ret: 64lb
